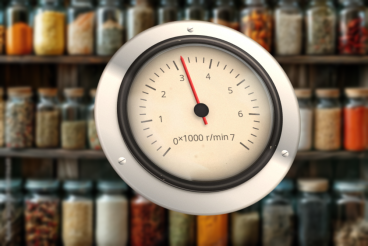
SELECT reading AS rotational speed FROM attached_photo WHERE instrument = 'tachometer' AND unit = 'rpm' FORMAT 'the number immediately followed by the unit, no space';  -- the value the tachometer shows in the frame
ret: 3200rpm
